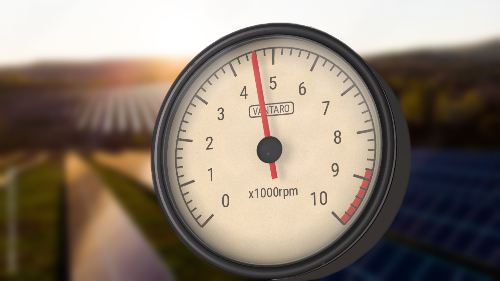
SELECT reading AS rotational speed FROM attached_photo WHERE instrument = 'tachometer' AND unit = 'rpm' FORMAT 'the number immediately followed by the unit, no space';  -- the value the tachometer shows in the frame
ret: 4600rpm
